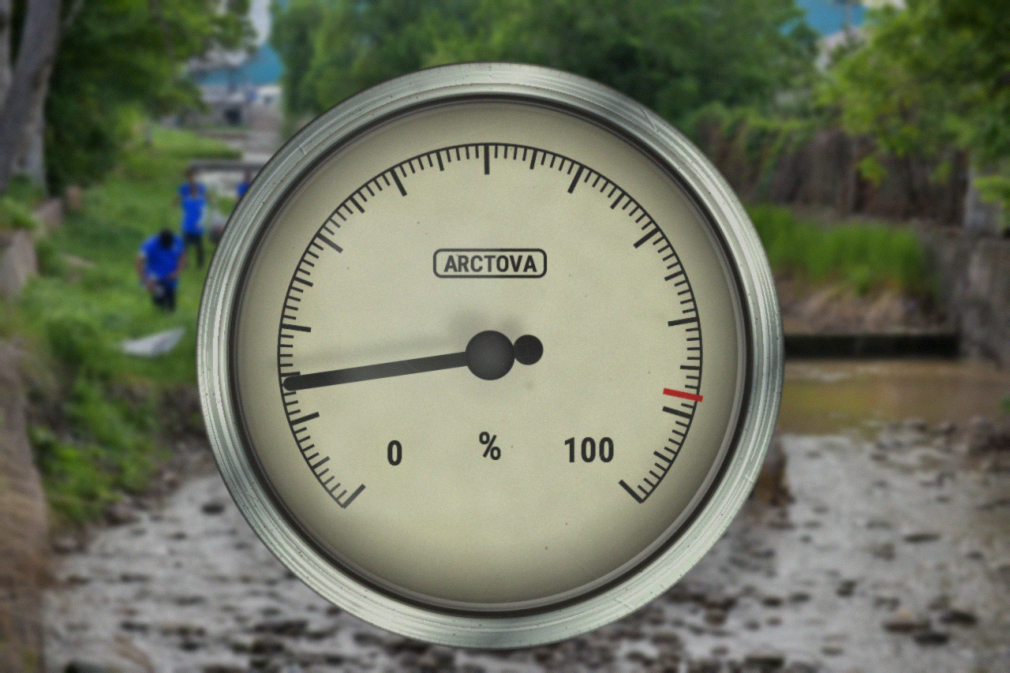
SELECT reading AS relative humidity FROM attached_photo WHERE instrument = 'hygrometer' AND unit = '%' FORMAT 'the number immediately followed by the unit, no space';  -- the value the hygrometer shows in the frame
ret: 14%
